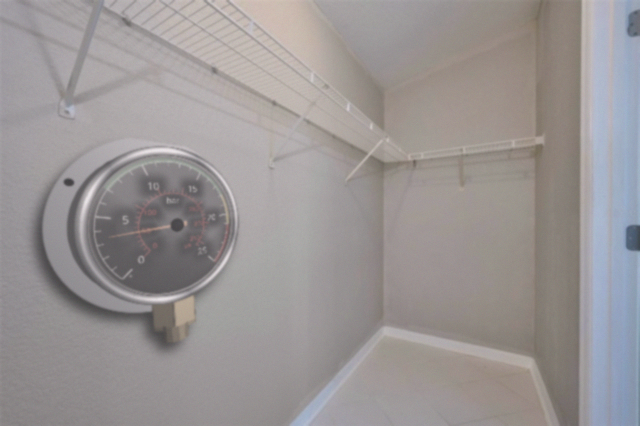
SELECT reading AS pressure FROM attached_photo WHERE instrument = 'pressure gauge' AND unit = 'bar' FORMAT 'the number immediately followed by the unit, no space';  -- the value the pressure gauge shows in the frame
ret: 3.5bar
